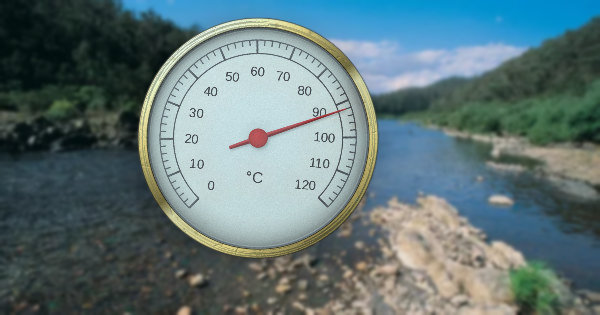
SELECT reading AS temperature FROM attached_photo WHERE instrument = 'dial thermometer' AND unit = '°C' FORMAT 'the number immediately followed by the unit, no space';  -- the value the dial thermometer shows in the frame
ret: 92°C
